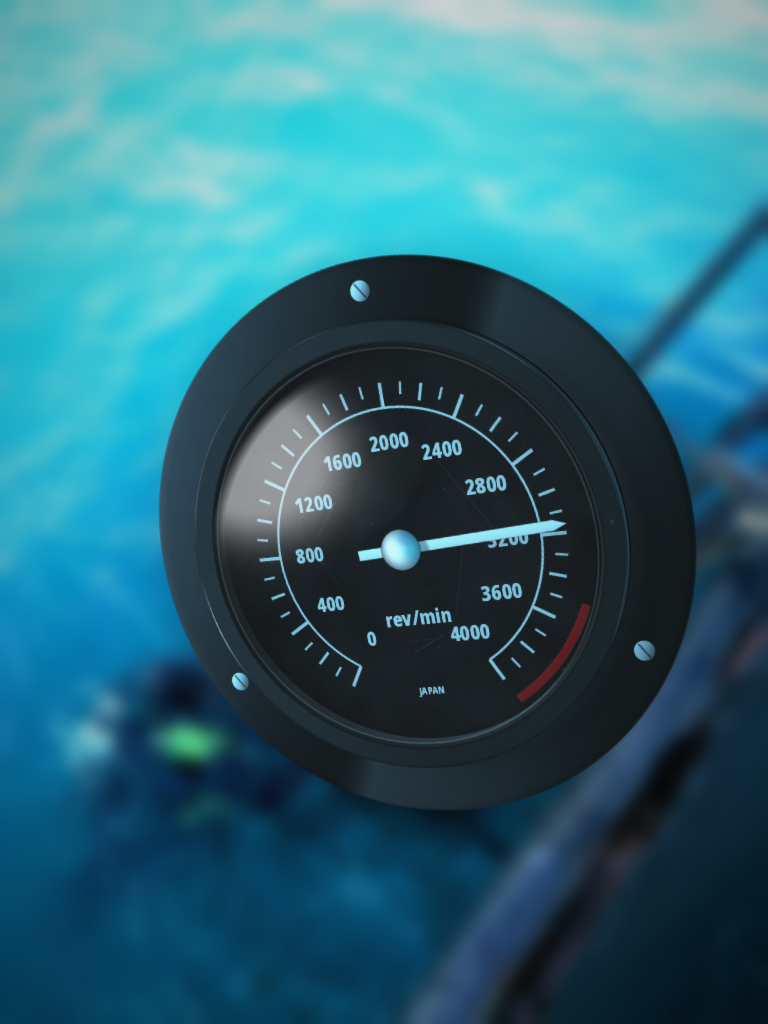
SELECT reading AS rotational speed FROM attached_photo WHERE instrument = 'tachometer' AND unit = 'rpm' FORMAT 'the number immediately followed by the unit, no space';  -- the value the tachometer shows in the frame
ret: 3150rpm
